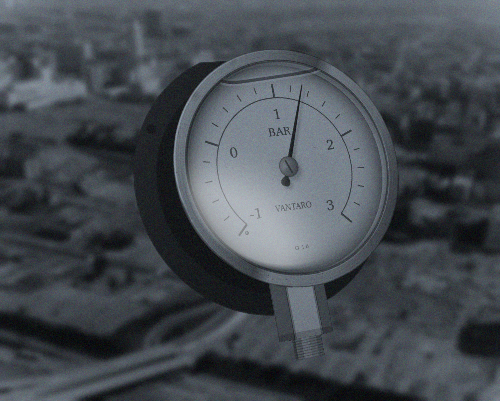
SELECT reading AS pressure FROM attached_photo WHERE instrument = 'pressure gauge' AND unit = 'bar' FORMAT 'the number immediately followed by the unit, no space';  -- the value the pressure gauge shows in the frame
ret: 1.3bar
